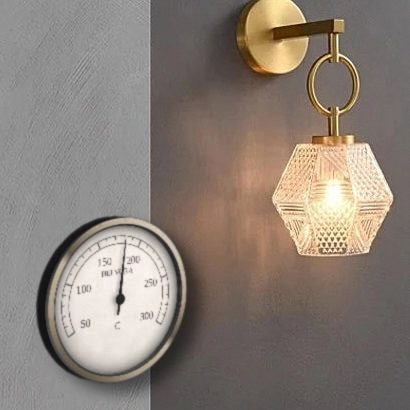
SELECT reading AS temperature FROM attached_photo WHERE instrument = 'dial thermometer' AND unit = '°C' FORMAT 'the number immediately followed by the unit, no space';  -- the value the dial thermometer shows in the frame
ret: 180°C
